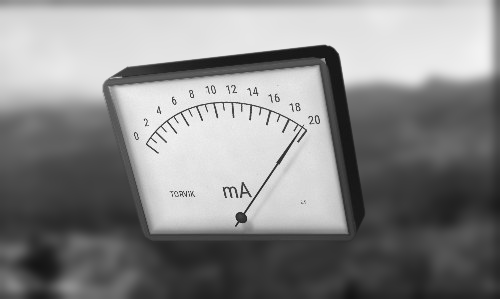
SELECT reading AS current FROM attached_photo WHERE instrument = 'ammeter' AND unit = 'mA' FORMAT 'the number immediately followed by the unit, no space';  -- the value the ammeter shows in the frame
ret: 19.5mA
